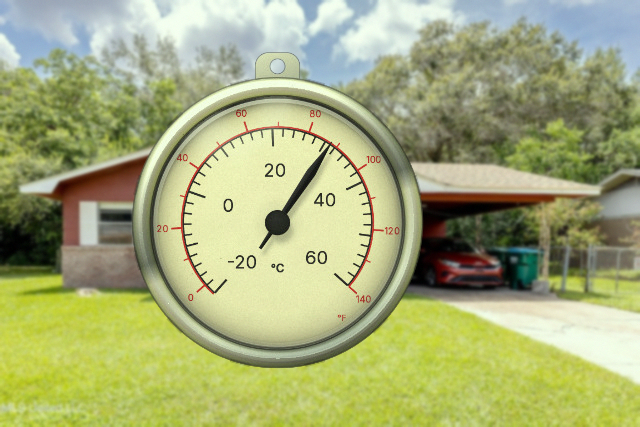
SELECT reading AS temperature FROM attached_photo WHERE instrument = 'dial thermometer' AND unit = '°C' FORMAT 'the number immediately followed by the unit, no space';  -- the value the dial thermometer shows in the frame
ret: 31°C
